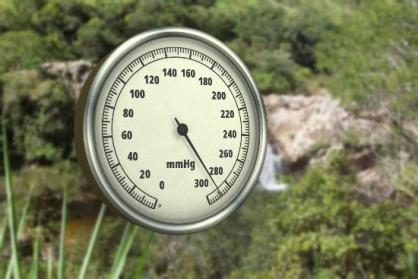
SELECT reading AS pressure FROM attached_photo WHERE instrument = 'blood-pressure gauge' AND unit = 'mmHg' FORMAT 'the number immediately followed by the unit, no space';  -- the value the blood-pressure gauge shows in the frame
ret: 290mmHg
